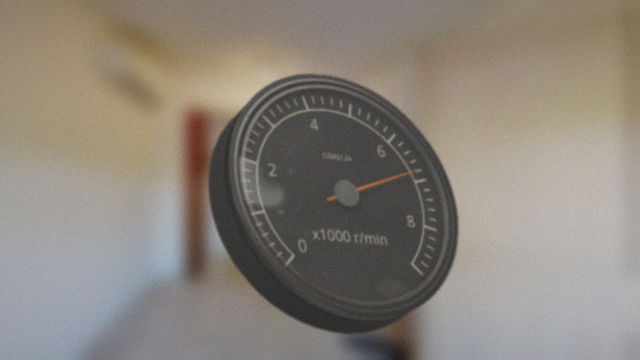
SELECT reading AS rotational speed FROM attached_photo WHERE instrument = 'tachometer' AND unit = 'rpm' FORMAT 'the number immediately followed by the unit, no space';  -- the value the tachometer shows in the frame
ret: 6800rpm
